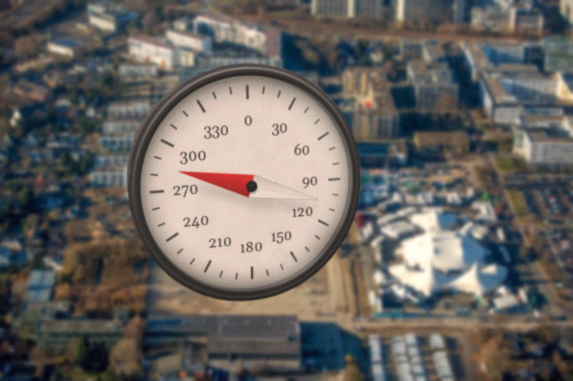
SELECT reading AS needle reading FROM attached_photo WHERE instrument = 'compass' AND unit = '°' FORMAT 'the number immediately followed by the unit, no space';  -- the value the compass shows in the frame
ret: 285°
